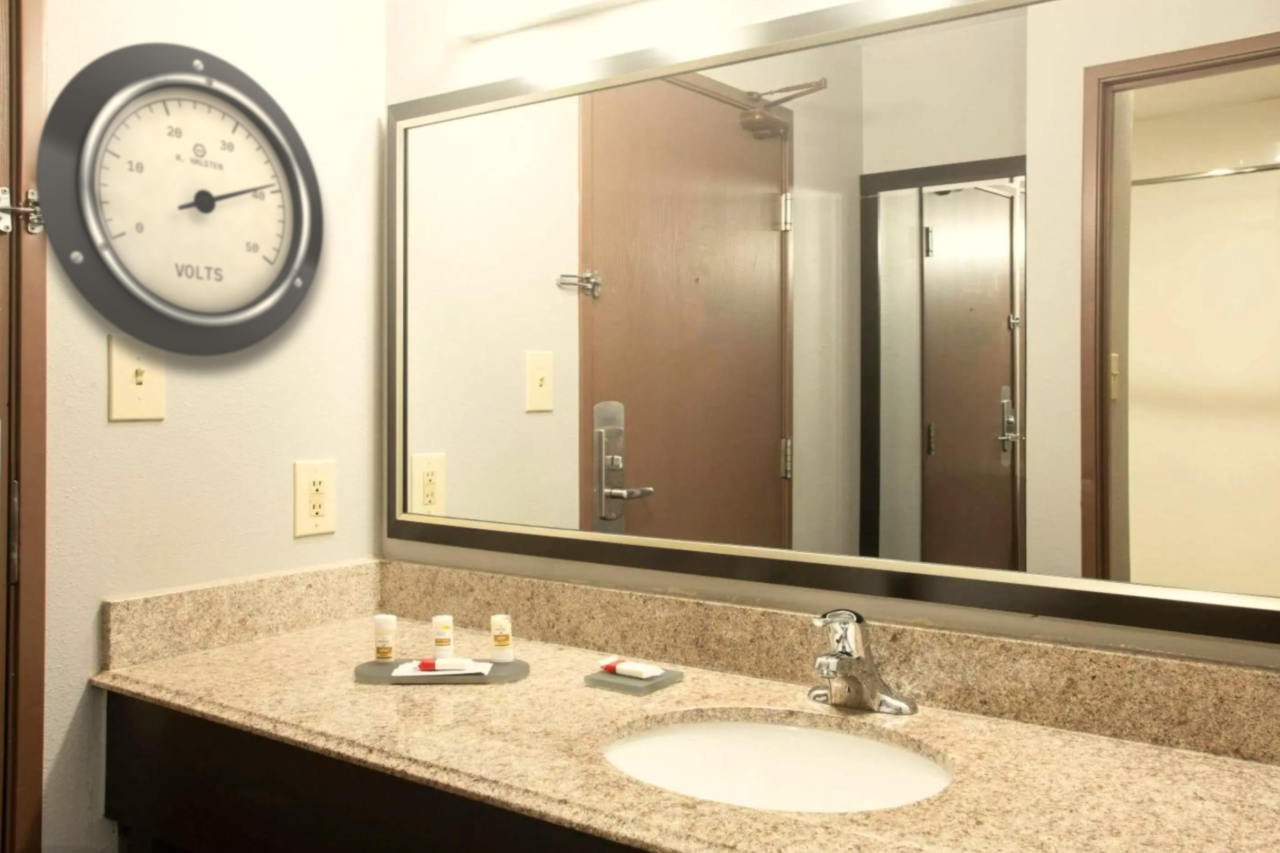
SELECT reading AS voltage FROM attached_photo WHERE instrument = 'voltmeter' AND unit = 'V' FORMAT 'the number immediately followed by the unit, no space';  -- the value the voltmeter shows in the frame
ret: 39V
